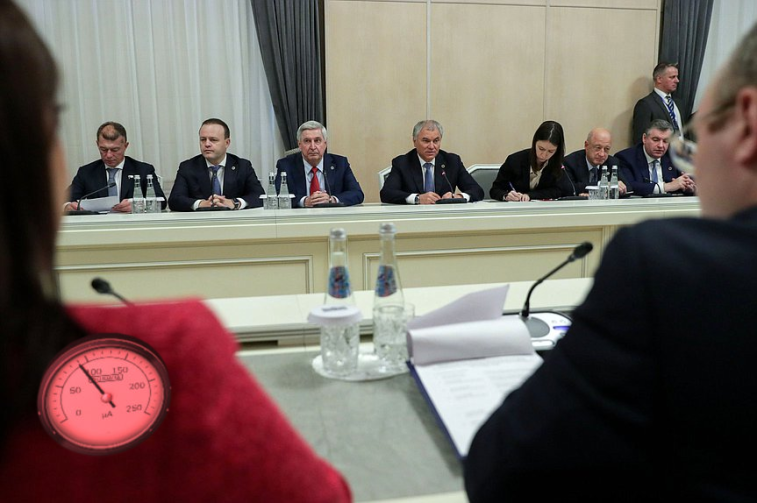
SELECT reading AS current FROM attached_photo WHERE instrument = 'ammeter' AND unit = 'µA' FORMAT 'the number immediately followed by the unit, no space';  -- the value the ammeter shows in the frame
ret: 90µA
